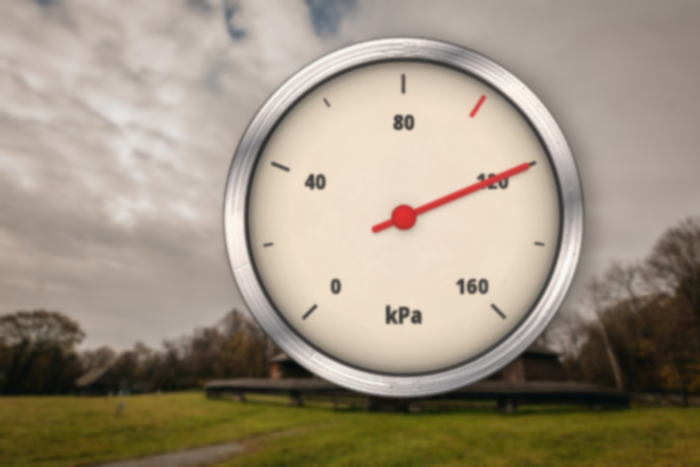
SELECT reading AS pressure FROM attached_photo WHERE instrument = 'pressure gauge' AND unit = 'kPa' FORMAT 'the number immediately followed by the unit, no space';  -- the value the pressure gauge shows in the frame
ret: 120kPa
